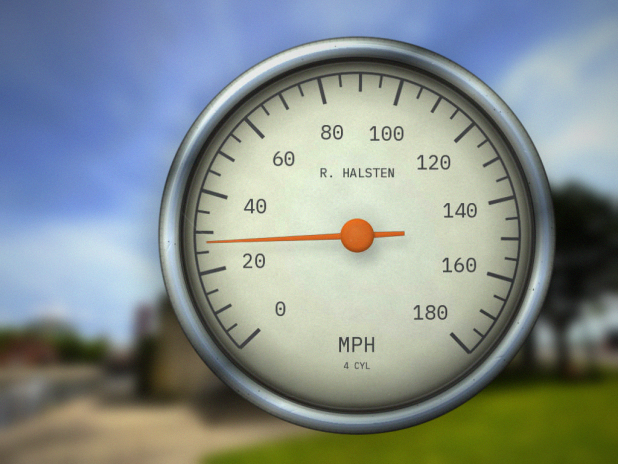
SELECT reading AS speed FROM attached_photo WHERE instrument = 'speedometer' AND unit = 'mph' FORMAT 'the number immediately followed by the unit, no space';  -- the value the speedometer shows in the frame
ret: 27.5mph
